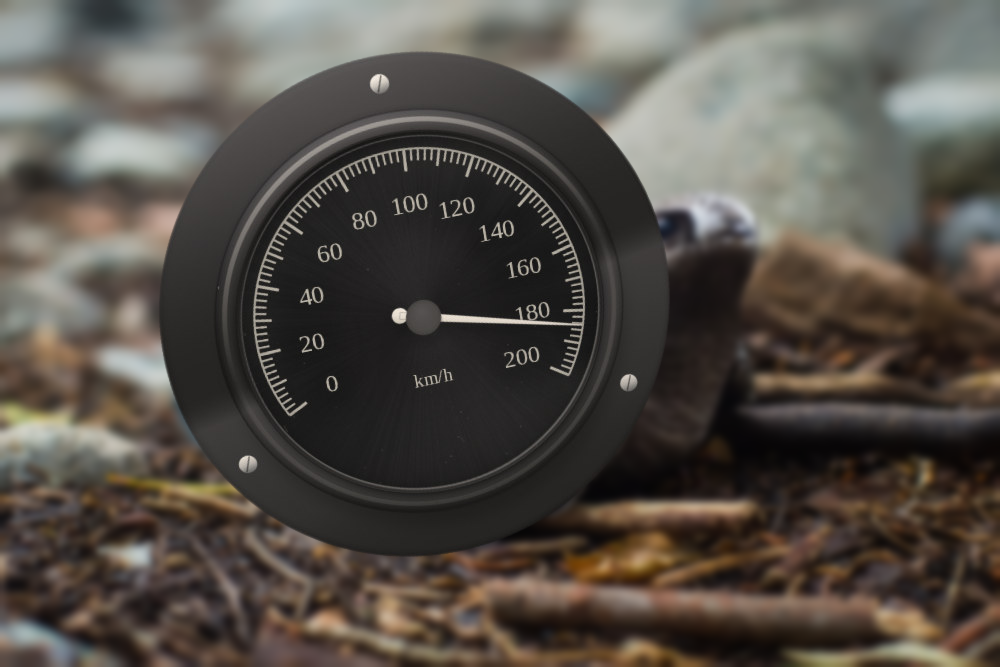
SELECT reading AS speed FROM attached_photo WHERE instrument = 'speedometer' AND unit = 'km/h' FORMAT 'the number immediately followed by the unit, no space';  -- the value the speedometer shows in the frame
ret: 184km/h
